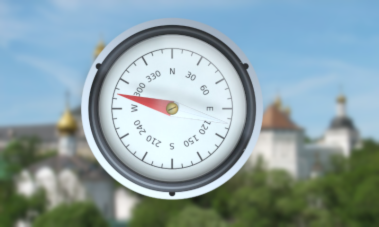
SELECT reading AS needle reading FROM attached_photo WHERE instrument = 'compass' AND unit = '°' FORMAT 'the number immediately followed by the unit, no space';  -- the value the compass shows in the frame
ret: 285°
